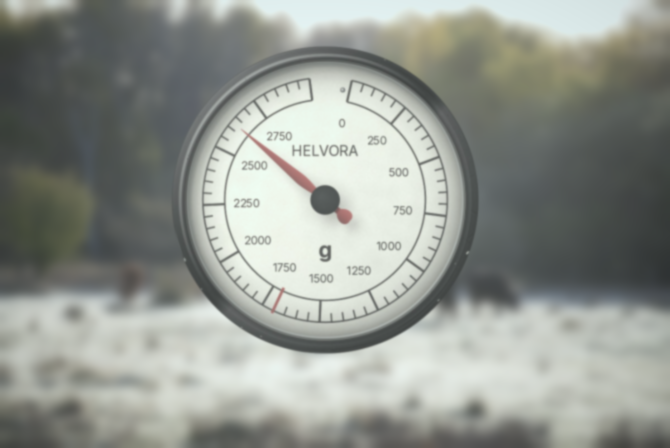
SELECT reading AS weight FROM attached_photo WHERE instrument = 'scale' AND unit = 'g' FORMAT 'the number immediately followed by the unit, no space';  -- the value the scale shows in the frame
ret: 2625g
